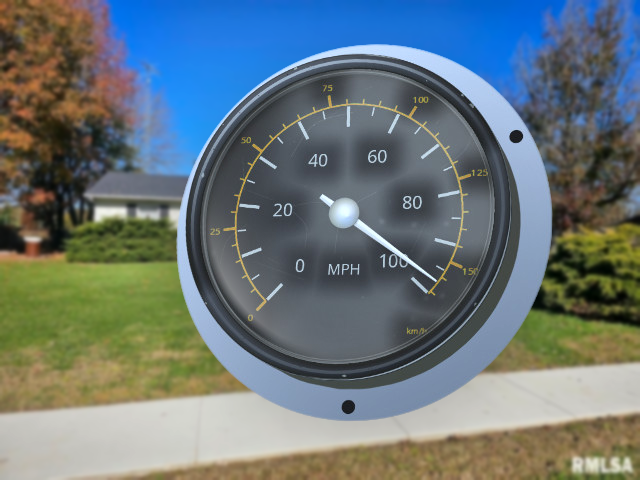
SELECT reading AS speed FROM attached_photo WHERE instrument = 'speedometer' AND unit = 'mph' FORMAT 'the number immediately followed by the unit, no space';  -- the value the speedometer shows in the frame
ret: 97.5mph
